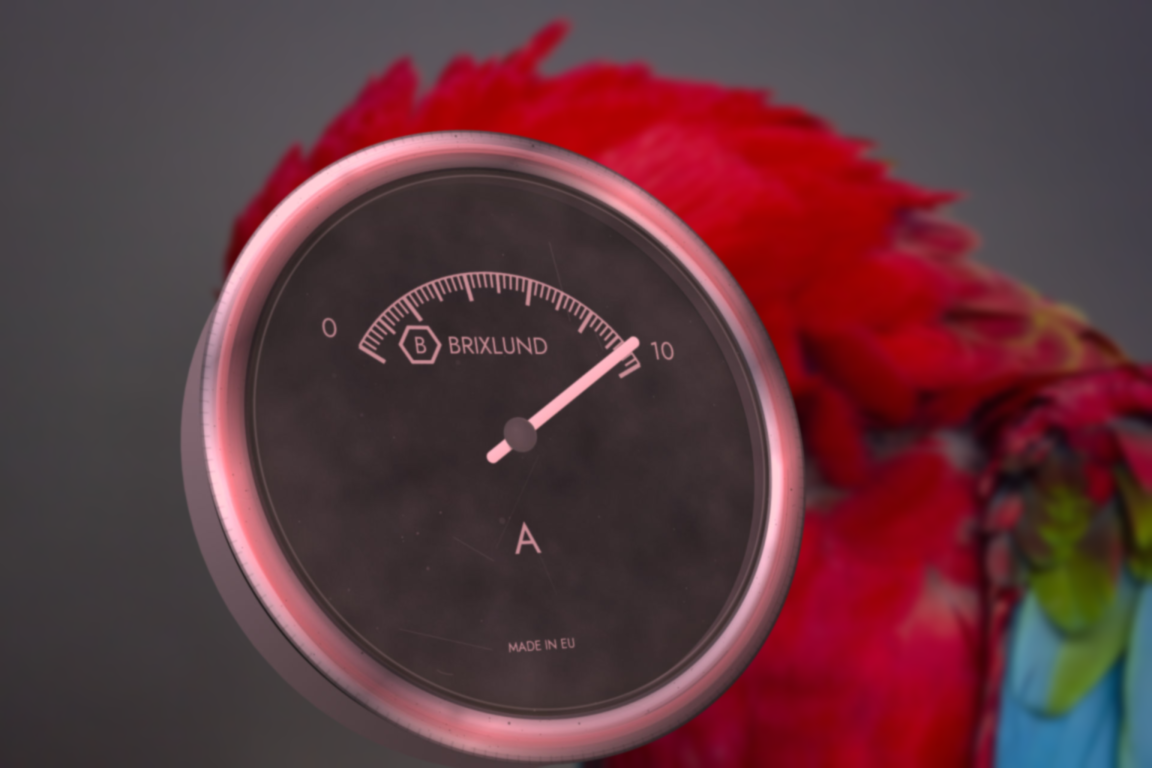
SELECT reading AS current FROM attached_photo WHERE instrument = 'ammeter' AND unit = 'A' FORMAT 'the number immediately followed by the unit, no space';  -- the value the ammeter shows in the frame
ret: 9.4A
